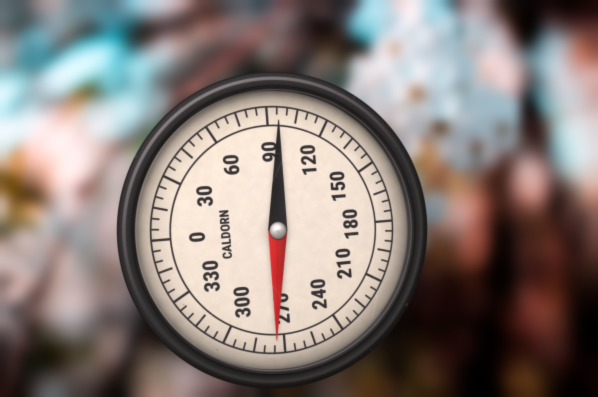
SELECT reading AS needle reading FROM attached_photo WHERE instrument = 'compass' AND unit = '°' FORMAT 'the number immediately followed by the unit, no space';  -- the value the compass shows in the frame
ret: 275°
